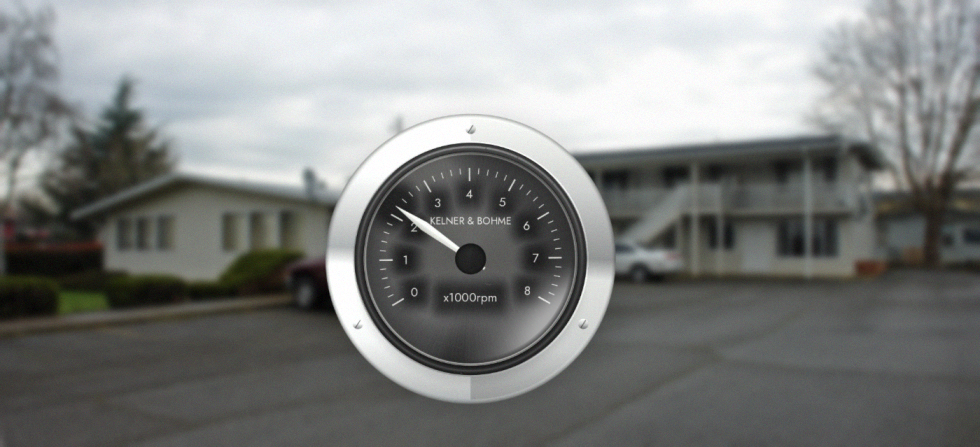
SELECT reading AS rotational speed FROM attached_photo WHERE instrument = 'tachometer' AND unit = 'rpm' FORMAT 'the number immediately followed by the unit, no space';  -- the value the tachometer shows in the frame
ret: 2200rpm
